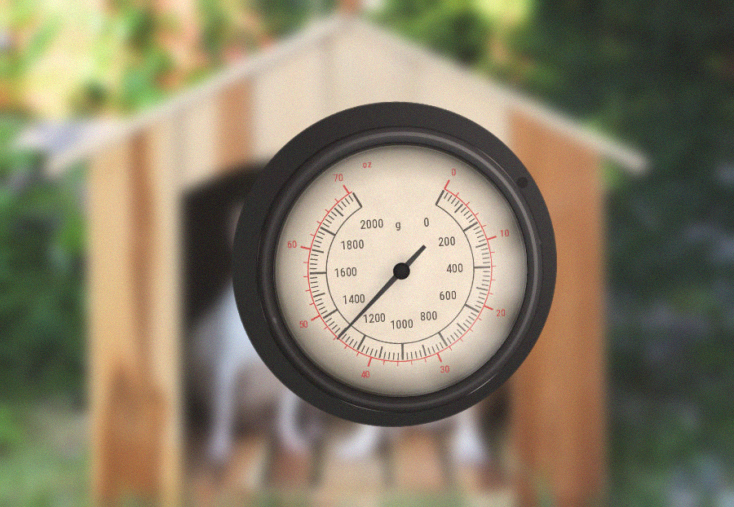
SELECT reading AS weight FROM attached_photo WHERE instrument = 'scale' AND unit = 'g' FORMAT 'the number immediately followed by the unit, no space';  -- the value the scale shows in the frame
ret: 1300g
